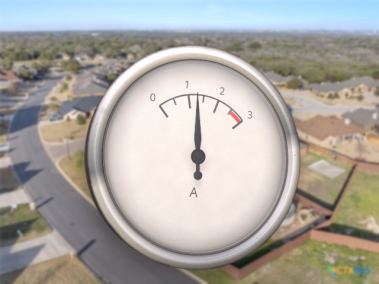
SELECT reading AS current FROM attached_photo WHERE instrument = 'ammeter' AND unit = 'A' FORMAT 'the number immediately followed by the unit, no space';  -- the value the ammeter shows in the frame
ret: 1.25A
